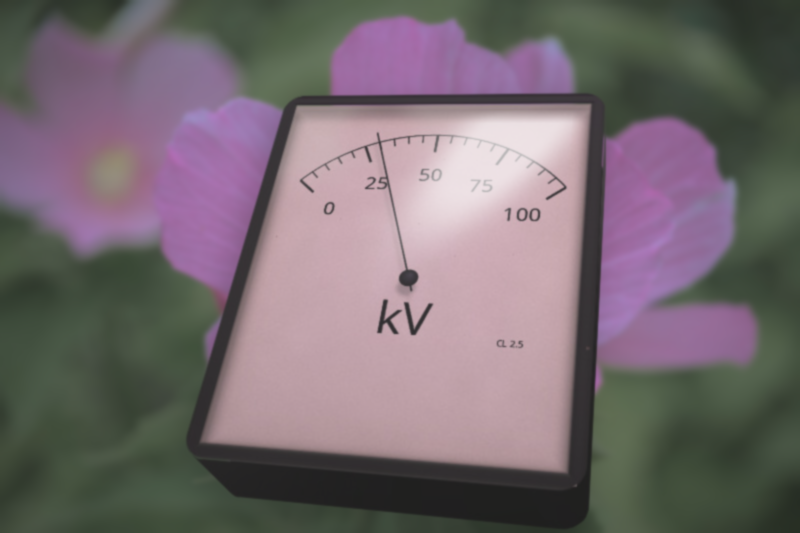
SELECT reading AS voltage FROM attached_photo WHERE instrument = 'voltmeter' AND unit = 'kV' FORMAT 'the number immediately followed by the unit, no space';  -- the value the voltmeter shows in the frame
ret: 30kV
